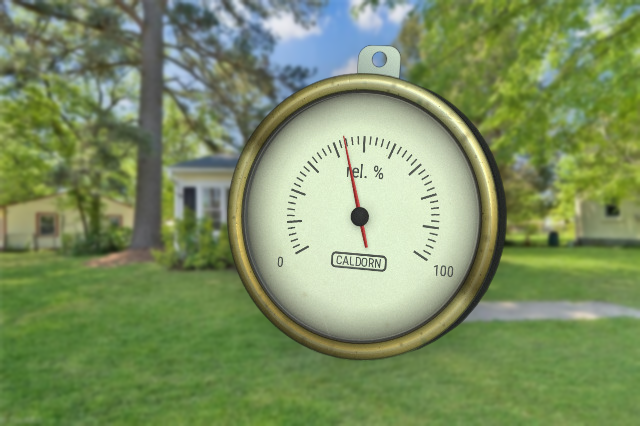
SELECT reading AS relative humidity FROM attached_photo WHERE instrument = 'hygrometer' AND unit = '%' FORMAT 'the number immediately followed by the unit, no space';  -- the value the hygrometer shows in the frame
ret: 44%
